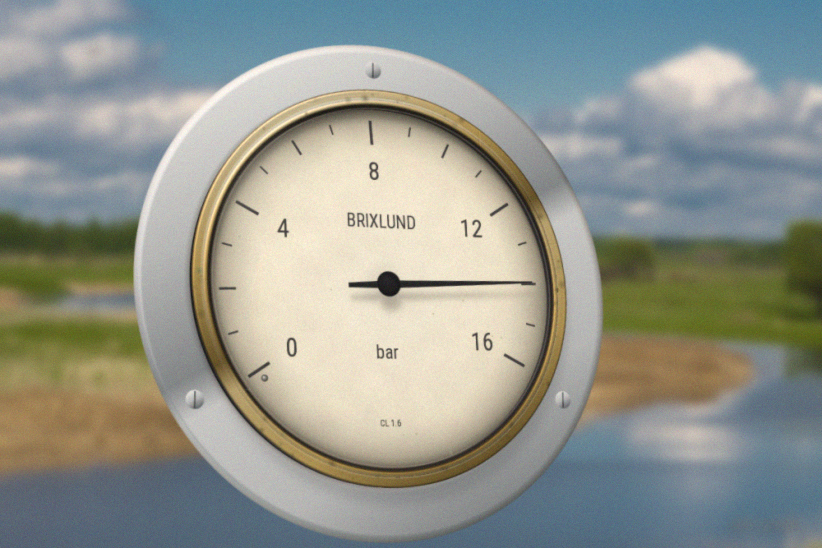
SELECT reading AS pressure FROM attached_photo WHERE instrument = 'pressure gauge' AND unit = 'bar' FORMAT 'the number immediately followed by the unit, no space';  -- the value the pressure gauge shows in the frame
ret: 14bar
